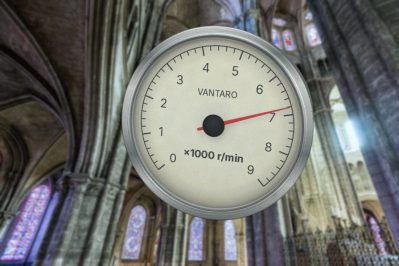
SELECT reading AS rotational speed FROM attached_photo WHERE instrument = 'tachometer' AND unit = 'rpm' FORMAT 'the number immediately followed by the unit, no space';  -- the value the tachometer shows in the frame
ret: 6800rpm
